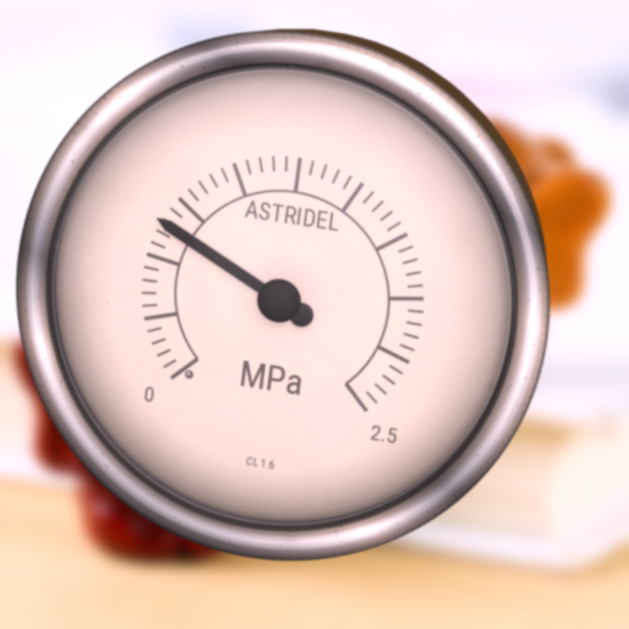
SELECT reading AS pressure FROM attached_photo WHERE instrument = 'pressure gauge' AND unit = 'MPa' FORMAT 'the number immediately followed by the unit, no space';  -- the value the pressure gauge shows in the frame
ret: 0.65MPa
